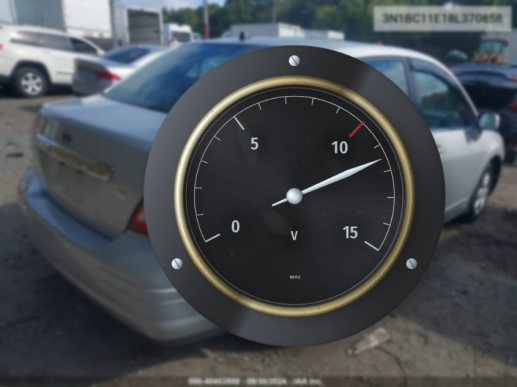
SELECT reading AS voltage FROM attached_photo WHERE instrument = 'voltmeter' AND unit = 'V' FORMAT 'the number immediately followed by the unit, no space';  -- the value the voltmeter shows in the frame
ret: 11.5V
